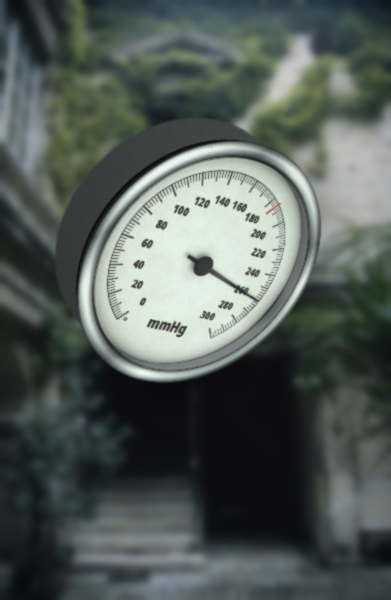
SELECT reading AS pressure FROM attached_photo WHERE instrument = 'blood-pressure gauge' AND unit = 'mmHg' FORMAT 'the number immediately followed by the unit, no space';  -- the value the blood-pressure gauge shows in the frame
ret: 260mmHg
